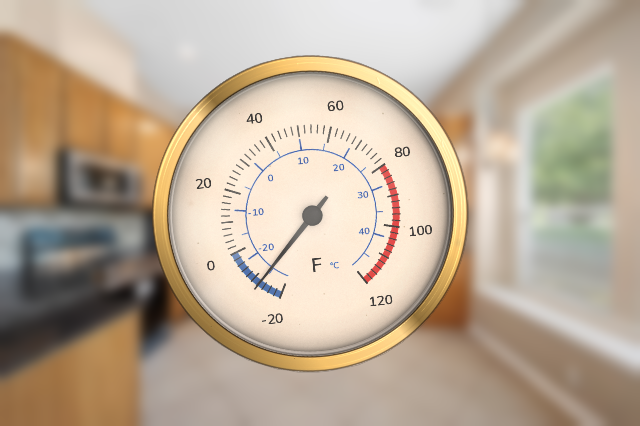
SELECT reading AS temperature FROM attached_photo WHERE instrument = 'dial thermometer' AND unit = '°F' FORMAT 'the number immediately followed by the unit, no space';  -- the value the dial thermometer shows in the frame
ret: -12°F
